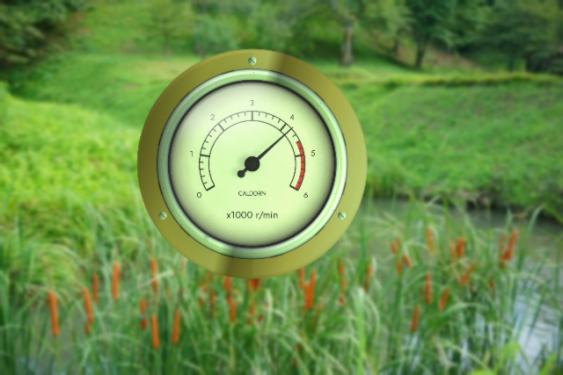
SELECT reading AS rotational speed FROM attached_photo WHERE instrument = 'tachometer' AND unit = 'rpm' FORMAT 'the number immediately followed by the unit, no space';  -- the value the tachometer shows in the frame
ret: 4200rpm
